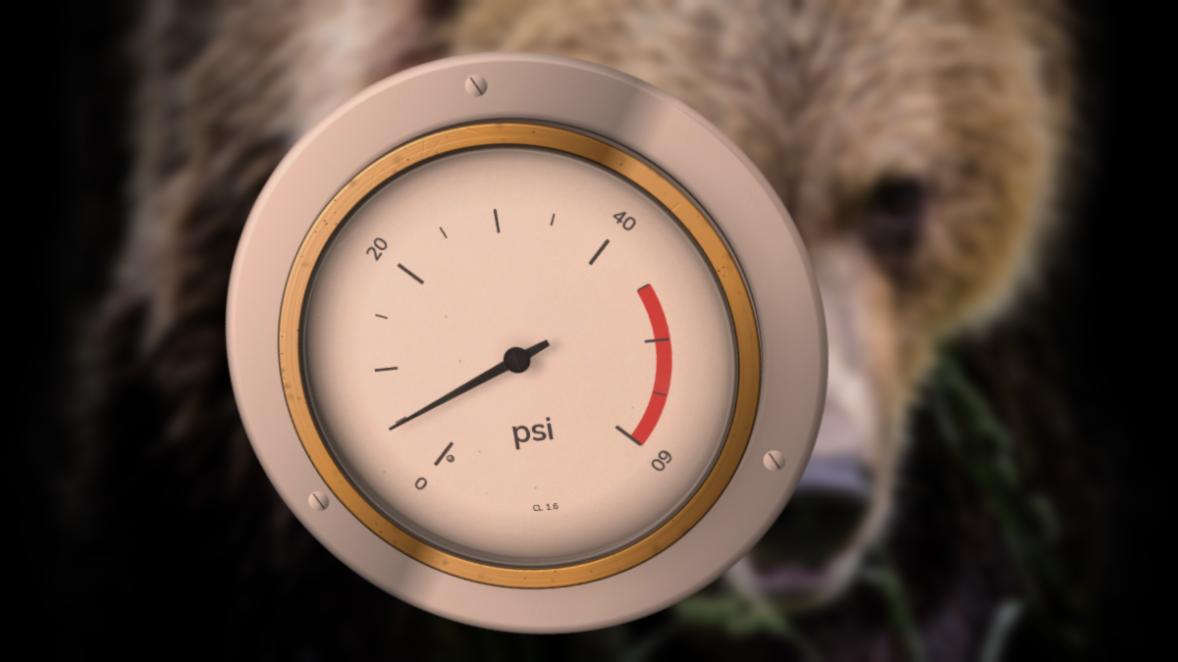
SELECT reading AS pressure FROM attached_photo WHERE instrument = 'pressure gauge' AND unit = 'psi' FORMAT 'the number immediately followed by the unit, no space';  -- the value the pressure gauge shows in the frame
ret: 5psi
